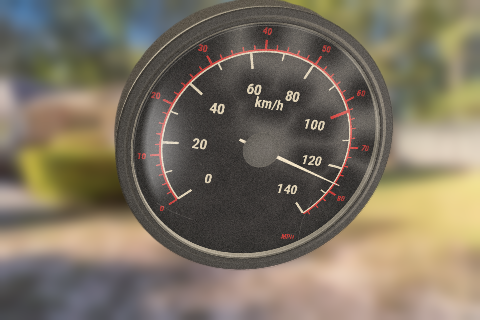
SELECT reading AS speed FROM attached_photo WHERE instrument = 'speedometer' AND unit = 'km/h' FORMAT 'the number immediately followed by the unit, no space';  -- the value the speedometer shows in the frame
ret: 125km/h
